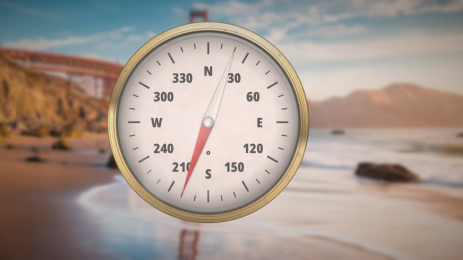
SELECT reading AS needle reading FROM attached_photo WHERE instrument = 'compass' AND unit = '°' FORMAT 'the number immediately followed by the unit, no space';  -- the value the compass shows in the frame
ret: 200°
